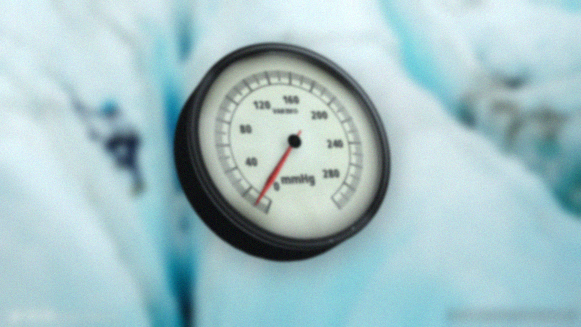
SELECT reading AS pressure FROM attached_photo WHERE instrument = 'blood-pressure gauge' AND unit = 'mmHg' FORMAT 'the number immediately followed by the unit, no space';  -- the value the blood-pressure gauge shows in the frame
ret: 10mmHg
